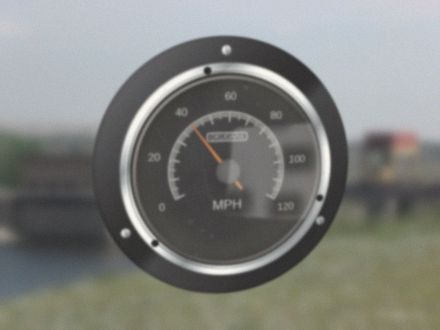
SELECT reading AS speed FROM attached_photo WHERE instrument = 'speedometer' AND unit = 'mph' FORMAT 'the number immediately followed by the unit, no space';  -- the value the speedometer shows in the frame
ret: 40mph
